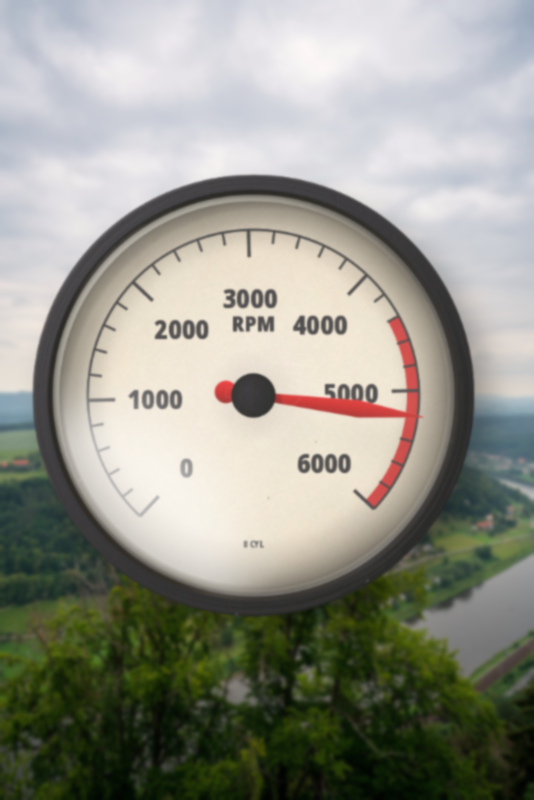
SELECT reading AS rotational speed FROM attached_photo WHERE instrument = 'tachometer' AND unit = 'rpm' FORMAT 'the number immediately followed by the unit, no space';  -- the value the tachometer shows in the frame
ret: 5200rpm
